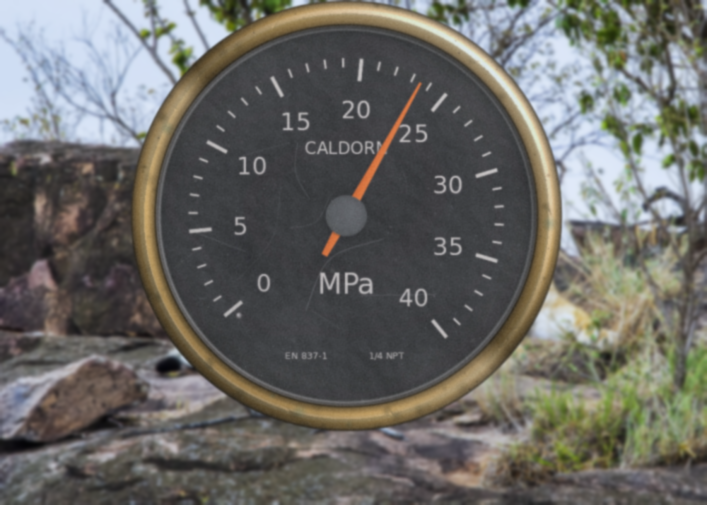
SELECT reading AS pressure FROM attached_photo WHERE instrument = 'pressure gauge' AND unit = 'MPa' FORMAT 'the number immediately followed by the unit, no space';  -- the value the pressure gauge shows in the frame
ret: 23.5MPa
